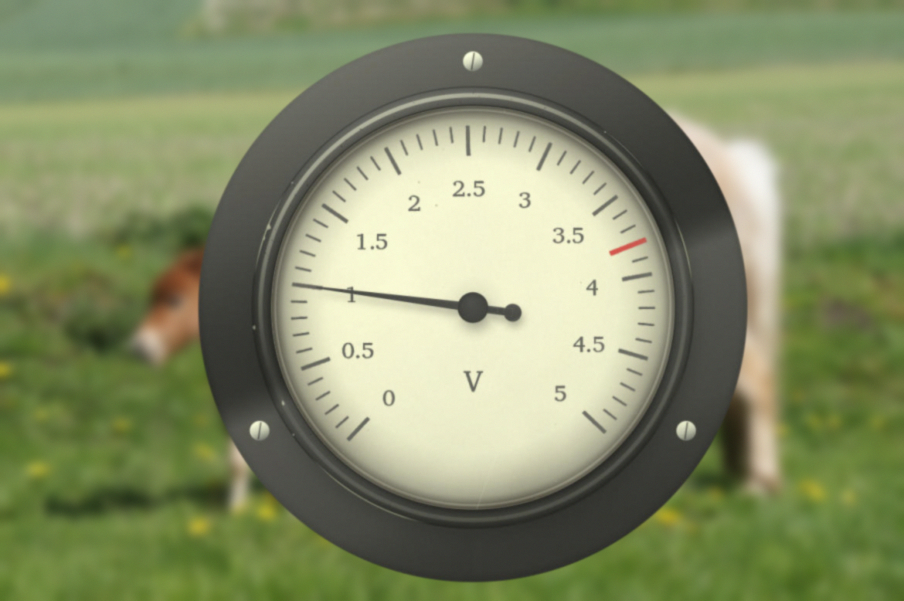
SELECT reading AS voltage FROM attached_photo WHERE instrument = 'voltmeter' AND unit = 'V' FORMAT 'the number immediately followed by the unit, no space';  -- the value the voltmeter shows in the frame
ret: 1V
